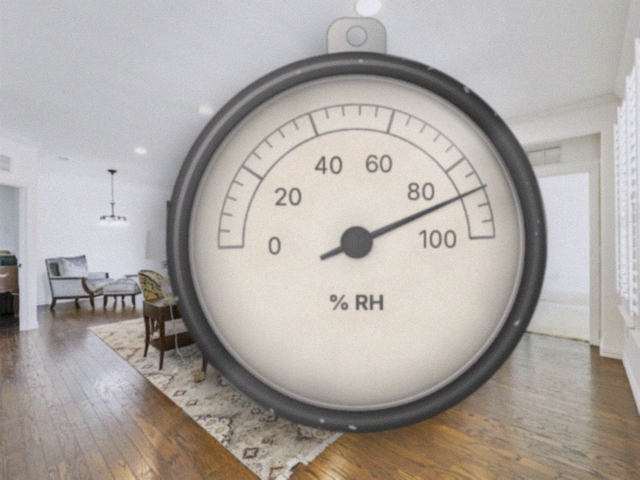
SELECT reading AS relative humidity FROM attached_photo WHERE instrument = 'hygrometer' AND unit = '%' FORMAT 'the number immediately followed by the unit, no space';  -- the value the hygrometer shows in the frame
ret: 88%
